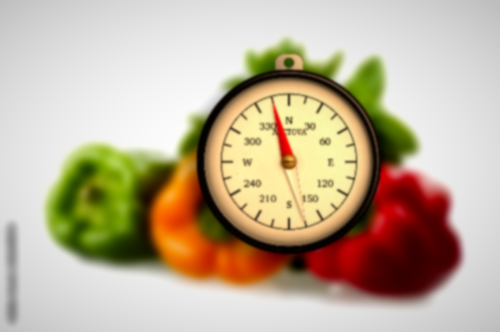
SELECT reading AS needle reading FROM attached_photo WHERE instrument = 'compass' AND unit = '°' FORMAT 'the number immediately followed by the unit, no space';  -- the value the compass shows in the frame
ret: 345°
